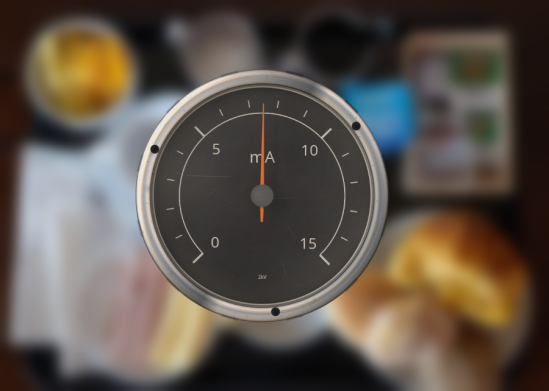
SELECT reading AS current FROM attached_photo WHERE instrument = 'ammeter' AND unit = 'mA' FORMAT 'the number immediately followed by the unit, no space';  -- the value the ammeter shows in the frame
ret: 7.5mA
